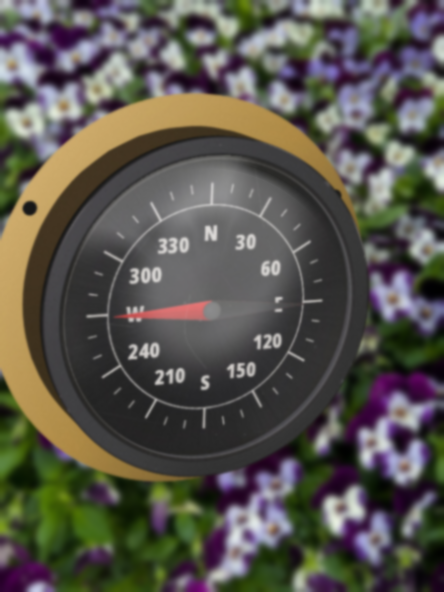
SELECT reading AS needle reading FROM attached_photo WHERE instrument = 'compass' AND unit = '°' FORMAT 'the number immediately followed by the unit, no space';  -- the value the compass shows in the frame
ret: 270°
